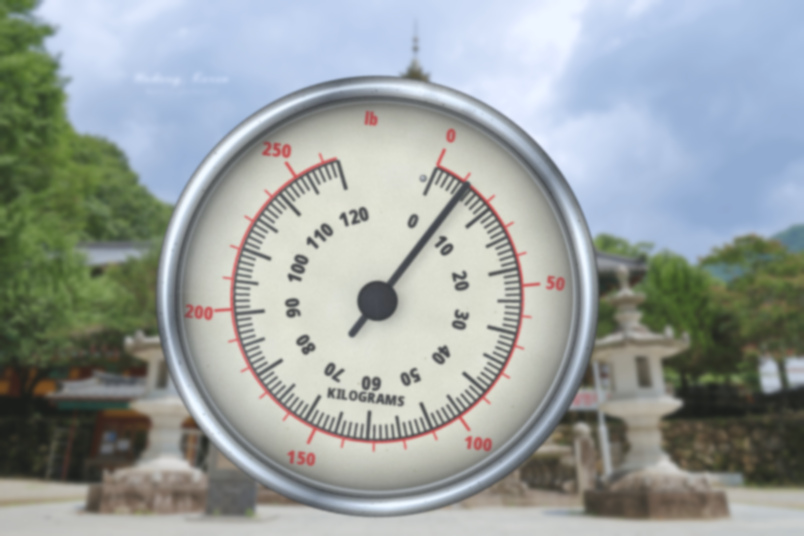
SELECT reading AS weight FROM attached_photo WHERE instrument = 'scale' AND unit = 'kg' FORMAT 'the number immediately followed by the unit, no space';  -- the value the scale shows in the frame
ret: 5kg
